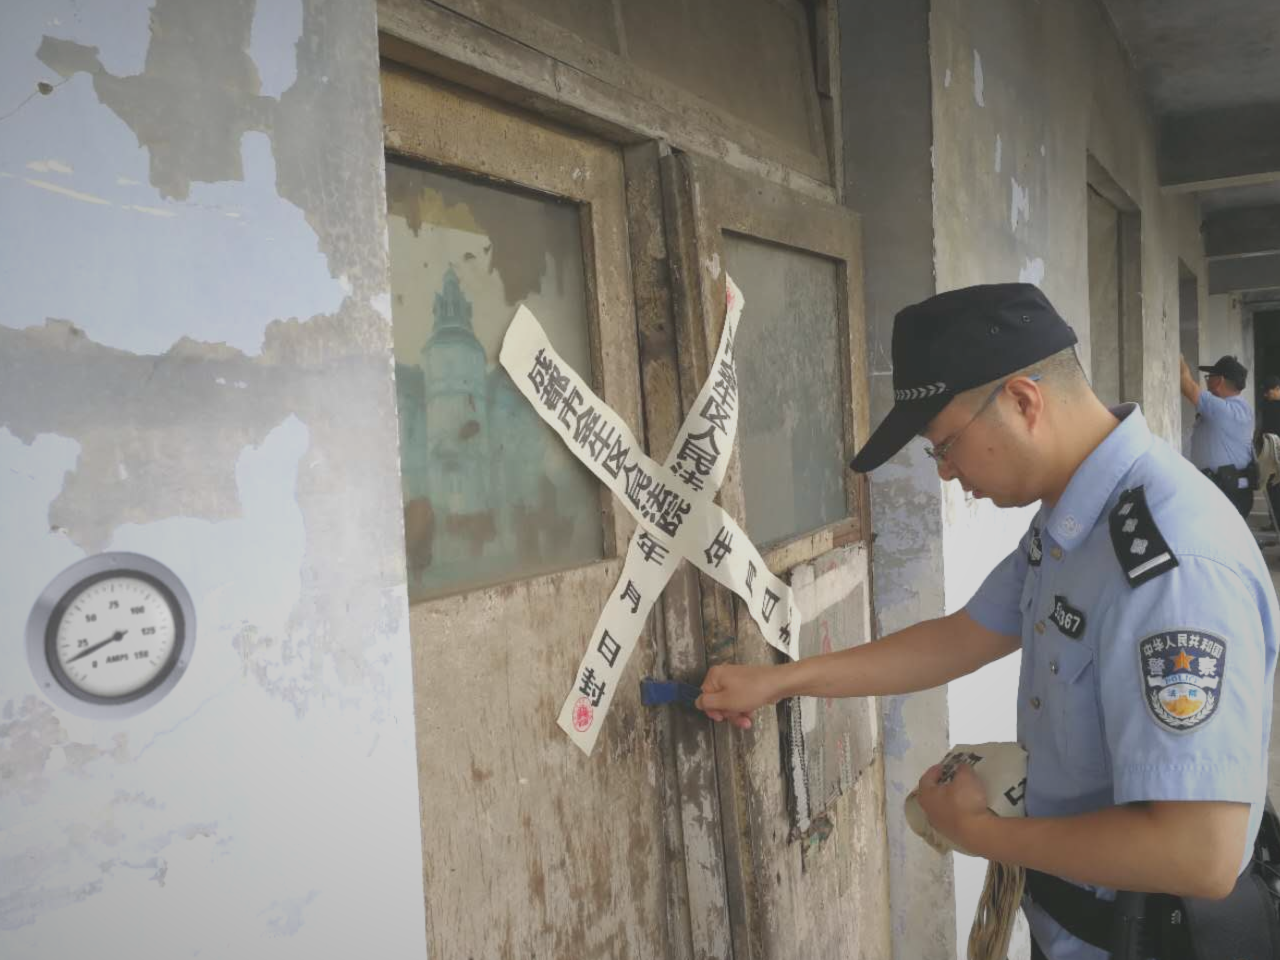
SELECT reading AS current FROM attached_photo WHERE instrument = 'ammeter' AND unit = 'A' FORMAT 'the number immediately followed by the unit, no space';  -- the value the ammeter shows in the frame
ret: 15A
